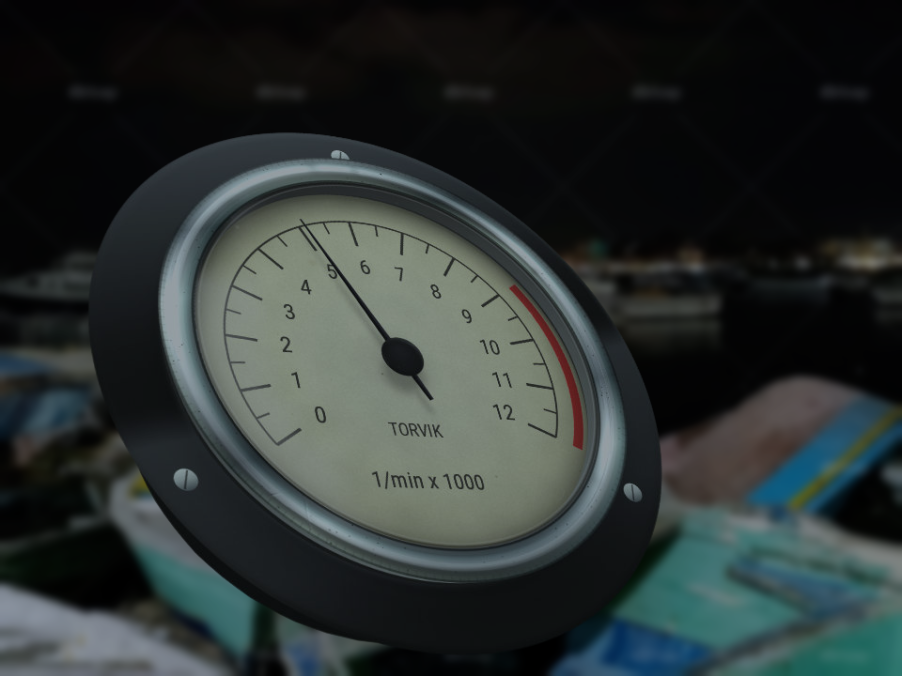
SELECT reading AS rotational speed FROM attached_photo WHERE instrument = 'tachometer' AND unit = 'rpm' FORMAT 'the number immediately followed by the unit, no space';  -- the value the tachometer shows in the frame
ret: 5000rpm
